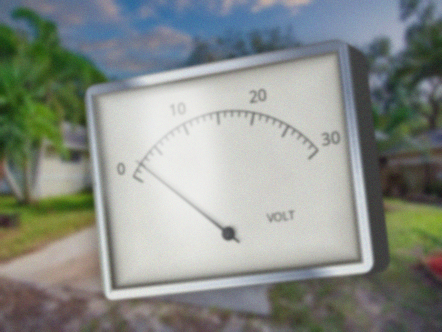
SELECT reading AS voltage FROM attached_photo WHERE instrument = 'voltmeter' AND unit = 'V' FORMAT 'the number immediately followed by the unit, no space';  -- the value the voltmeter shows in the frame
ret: 2V
